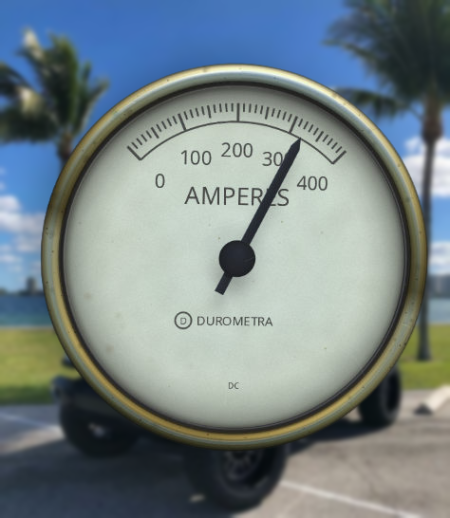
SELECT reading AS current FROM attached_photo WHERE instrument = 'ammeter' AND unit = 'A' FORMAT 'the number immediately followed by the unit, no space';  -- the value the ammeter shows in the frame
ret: 320A
